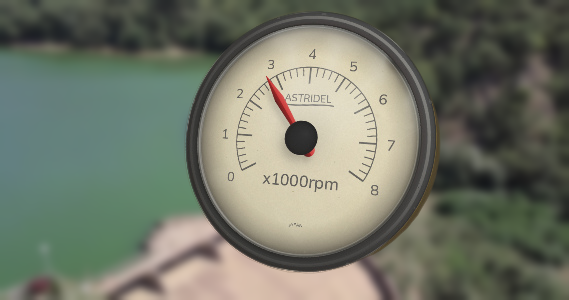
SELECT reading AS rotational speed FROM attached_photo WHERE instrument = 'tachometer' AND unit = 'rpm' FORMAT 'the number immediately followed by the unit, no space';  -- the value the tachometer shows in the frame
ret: 2800rpm
